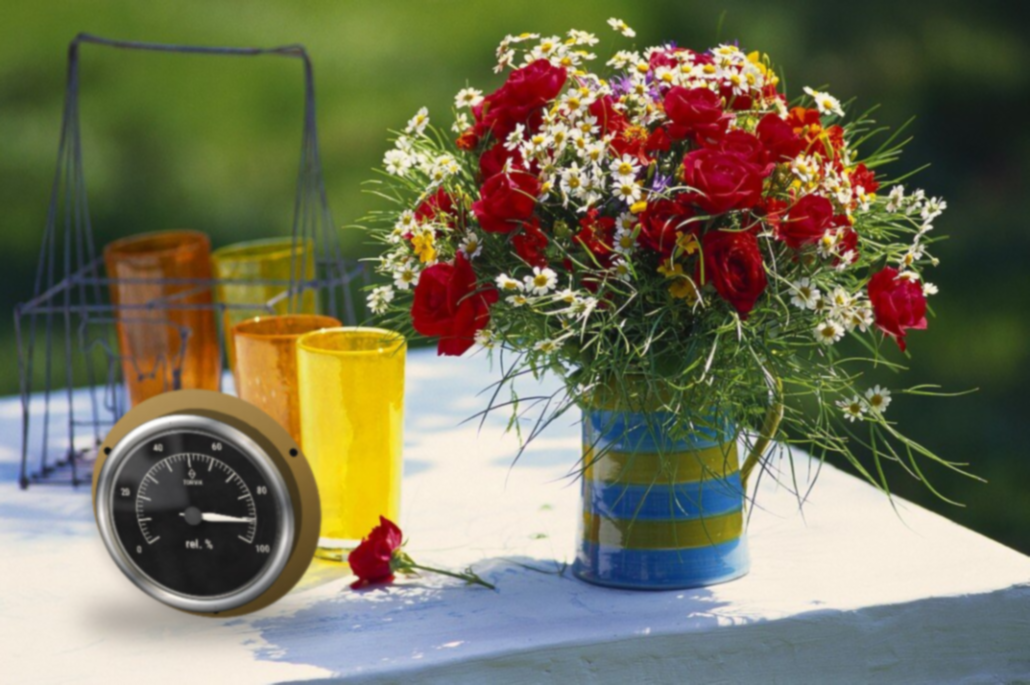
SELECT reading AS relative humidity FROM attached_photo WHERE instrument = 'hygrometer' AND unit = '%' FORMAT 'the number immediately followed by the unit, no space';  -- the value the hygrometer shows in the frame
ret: 90%
